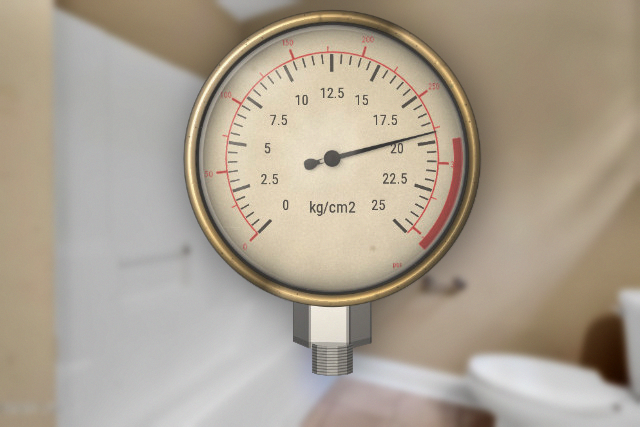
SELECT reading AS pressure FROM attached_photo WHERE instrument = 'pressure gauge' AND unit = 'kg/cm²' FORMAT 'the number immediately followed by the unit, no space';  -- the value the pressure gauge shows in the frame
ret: 19.5kg/cm²
